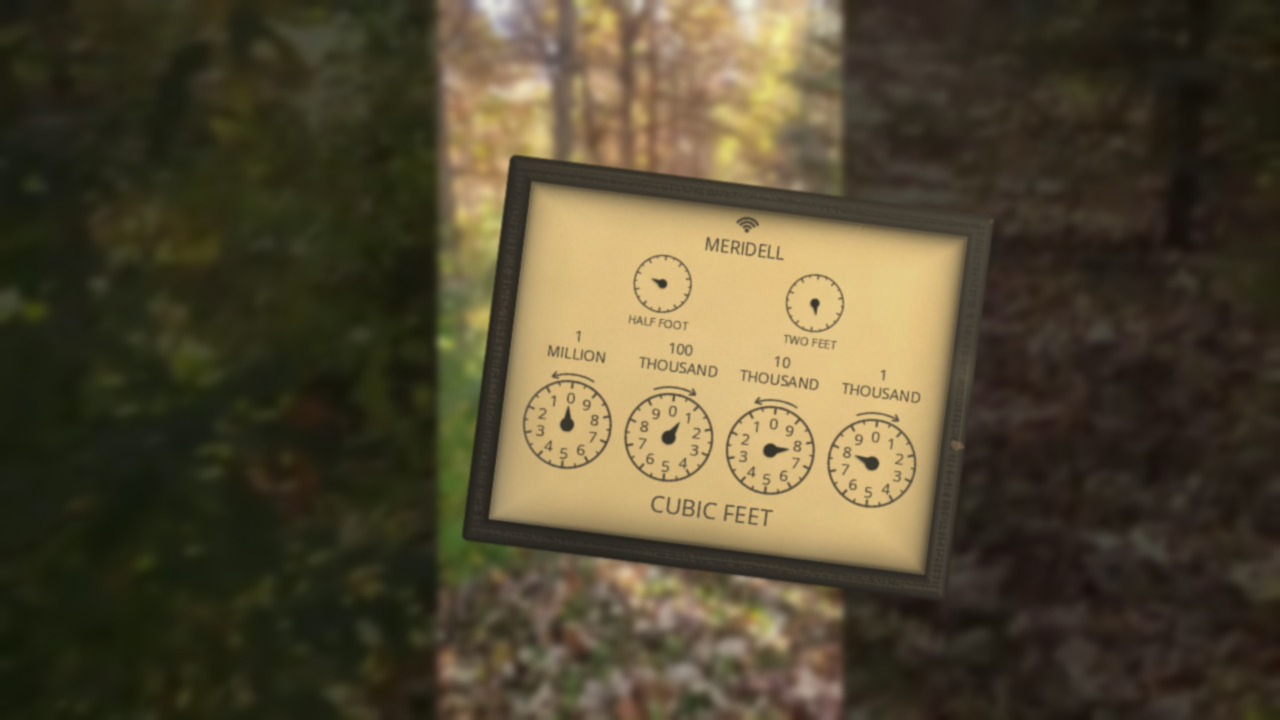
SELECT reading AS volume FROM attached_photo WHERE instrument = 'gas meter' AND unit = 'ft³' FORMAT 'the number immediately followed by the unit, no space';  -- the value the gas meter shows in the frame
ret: 7800ft³
